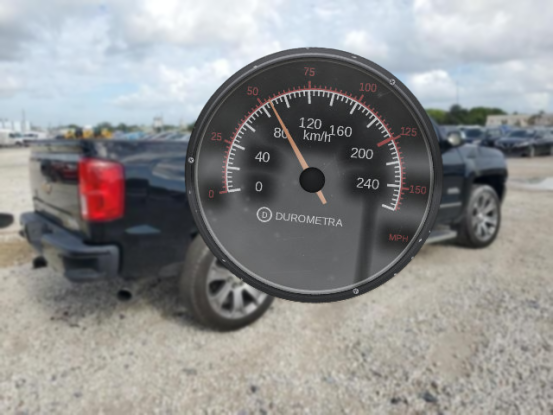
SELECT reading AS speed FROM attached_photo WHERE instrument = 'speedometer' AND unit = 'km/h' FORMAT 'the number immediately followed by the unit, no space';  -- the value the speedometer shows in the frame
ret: 88km/h
